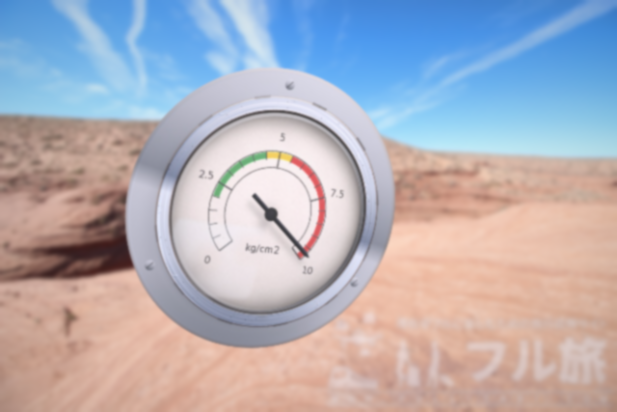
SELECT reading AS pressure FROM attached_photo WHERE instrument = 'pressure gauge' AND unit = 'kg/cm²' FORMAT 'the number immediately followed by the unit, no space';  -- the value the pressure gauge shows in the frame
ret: 9.75kg/cm²
